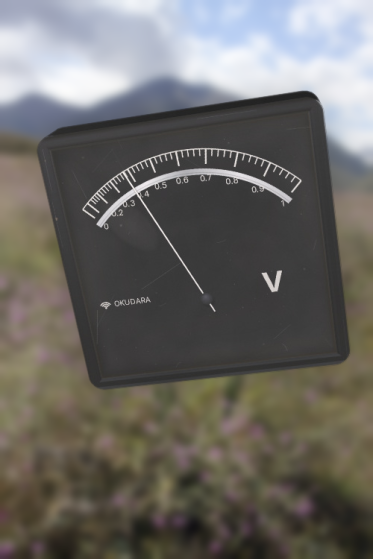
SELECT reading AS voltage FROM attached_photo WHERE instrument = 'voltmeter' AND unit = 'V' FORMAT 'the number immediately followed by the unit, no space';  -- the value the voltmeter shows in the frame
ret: 0.38V
